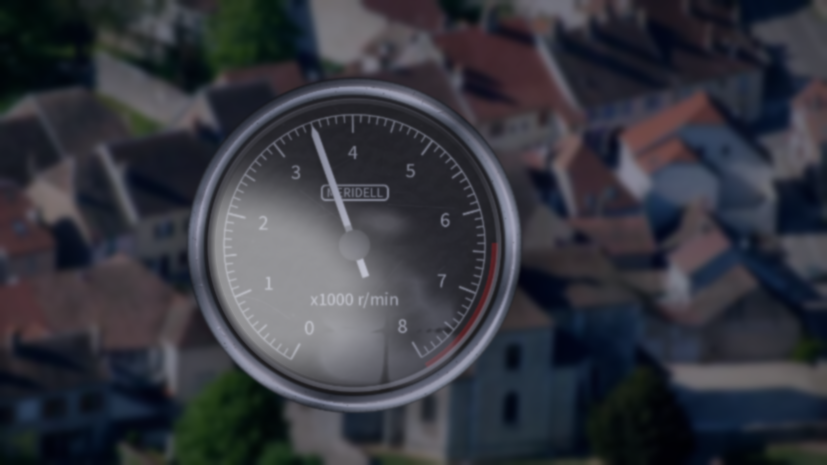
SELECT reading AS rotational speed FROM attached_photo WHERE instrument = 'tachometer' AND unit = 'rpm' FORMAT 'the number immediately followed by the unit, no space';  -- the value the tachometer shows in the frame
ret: 3500rpm
